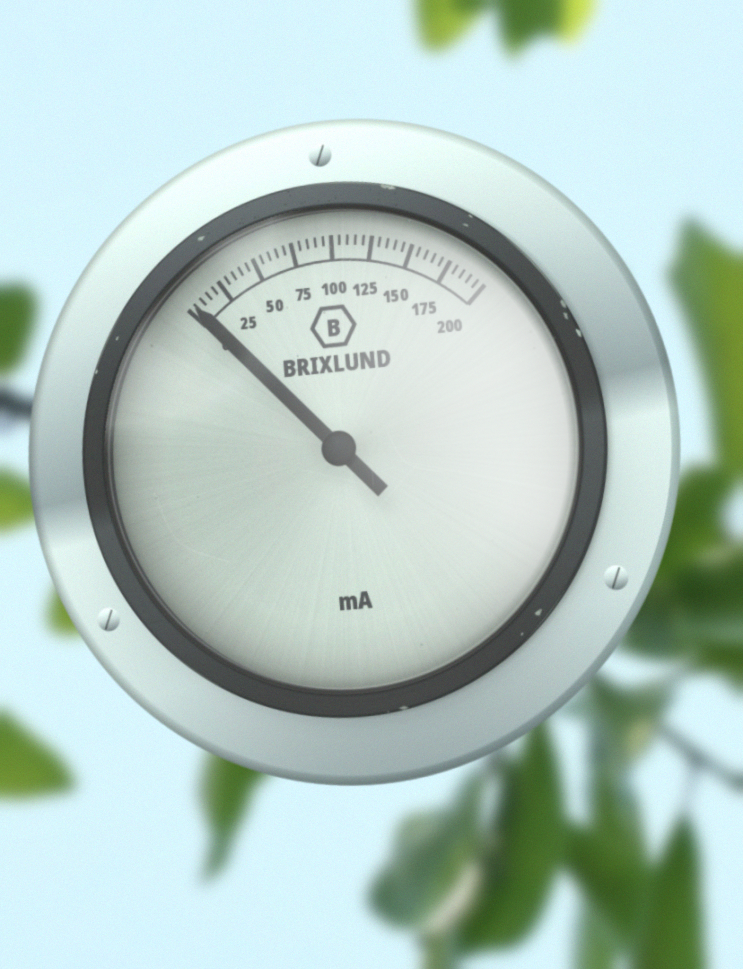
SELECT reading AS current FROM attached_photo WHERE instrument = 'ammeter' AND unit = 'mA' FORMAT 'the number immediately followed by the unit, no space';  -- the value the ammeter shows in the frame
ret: 5mA
